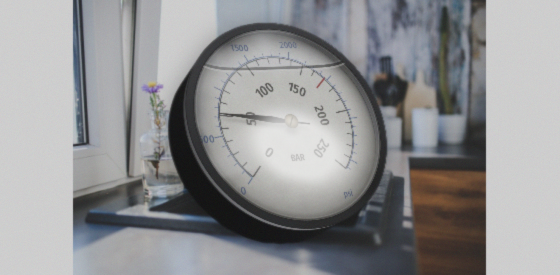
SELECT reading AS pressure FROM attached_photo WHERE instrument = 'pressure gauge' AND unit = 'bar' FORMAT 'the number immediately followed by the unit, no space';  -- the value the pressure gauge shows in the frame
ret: 50bar
